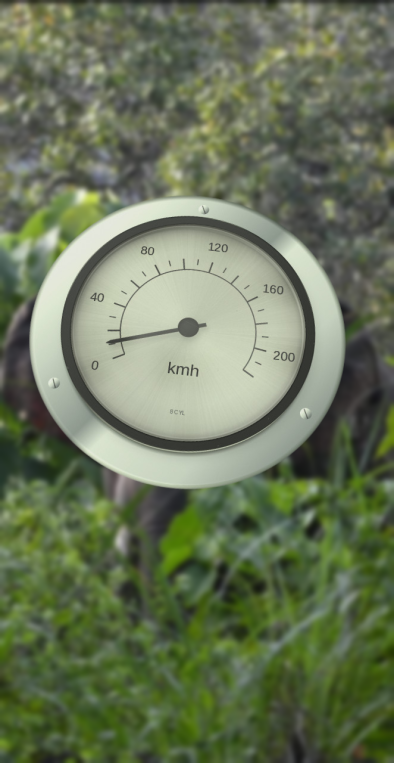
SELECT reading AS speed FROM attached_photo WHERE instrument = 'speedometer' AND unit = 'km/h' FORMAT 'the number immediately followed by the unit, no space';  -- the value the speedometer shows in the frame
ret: 10km/h
